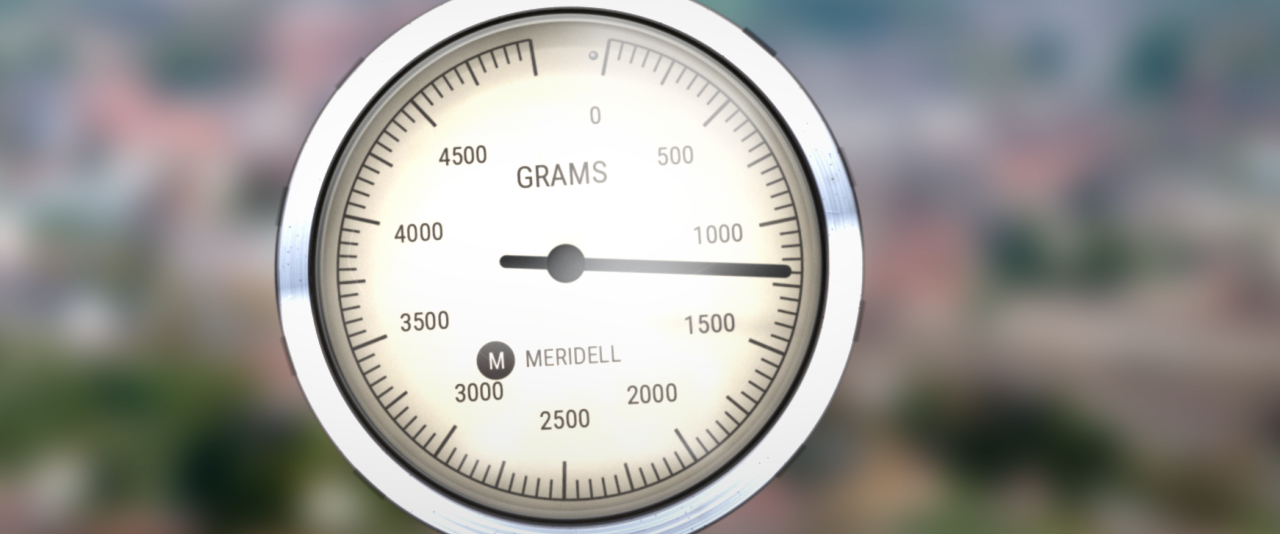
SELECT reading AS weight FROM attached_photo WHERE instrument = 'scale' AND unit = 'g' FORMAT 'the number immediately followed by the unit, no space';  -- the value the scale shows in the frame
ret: 1200g
